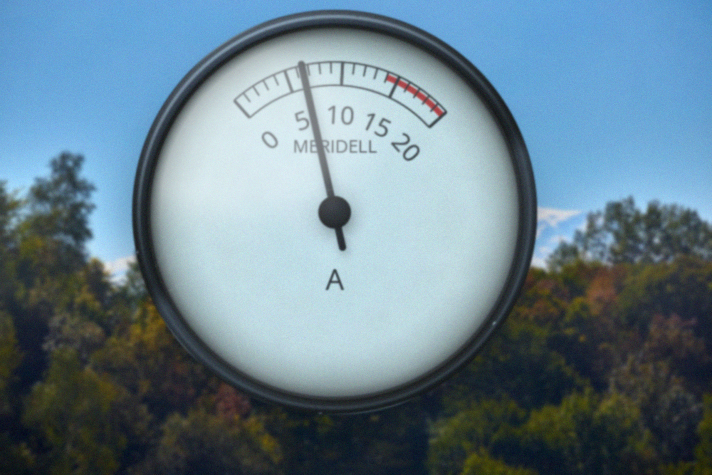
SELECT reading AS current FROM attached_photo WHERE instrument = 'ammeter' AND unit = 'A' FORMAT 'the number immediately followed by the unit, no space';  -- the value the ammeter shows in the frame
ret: 6.5A
